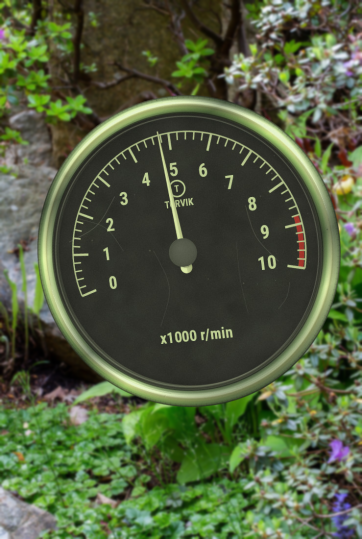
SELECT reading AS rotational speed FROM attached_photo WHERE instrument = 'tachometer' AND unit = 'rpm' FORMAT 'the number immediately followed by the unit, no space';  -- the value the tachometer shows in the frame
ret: 4800rpm
